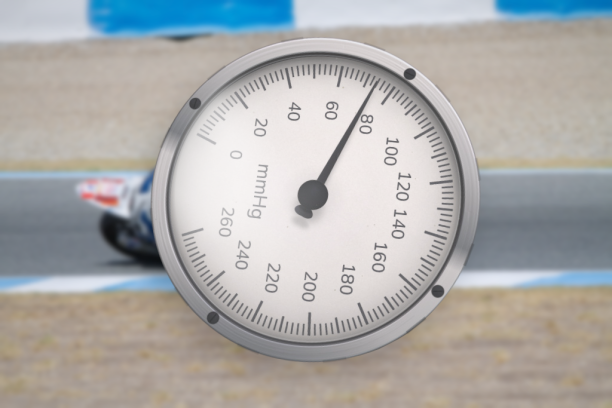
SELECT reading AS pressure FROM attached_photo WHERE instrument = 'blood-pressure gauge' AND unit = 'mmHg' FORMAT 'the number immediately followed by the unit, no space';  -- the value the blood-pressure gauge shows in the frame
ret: 74mmHg
